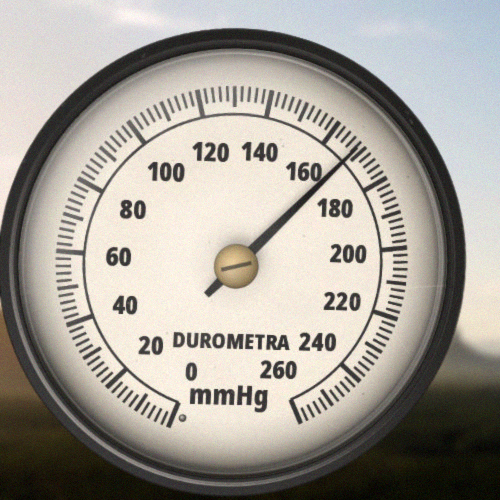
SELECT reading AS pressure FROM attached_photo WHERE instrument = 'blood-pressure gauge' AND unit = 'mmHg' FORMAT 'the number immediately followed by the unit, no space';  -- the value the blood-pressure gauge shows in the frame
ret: 168mmHg
